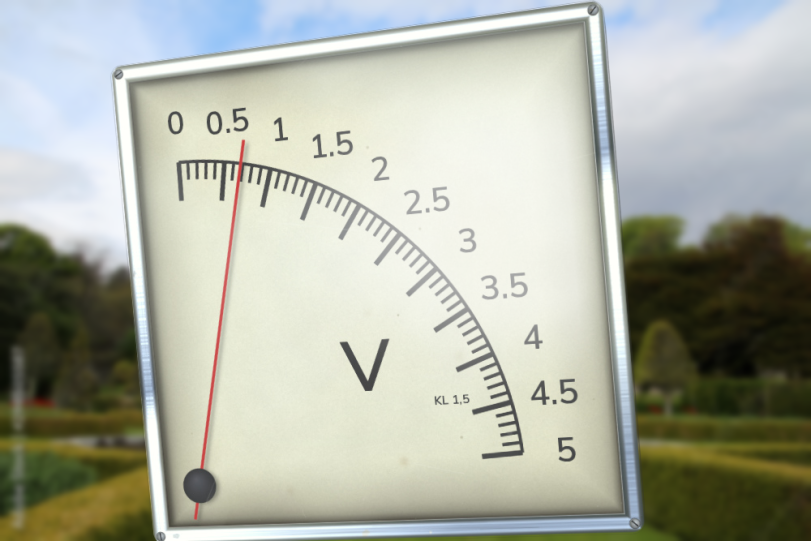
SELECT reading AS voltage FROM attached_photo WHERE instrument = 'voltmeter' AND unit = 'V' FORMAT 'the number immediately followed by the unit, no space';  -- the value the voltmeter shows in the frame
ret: 0.7V
